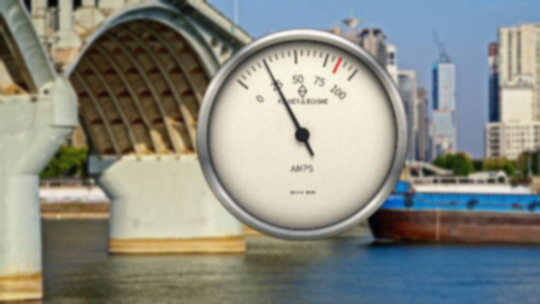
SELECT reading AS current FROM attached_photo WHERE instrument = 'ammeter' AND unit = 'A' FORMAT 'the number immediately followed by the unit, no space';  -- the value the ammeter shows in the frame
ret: 25A
